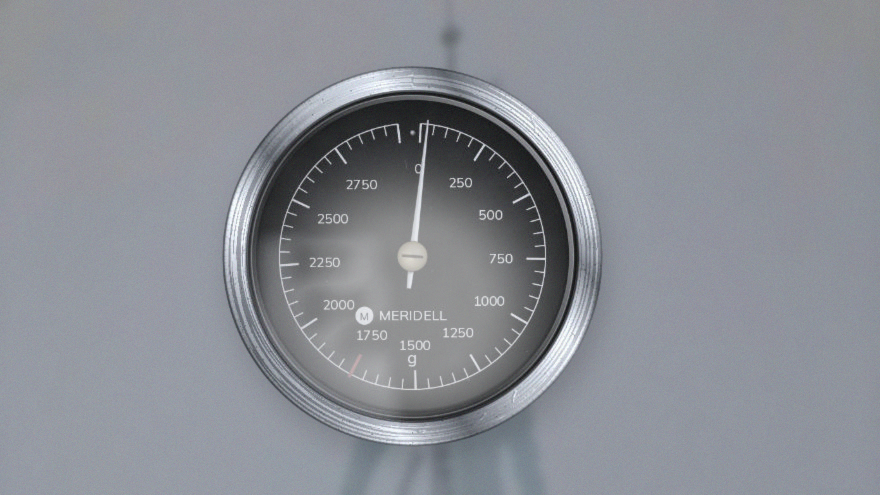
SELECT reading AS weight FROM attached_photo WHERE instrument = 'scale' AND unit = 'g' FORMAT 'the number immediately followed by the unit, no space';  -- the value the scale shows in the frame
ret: 25g
